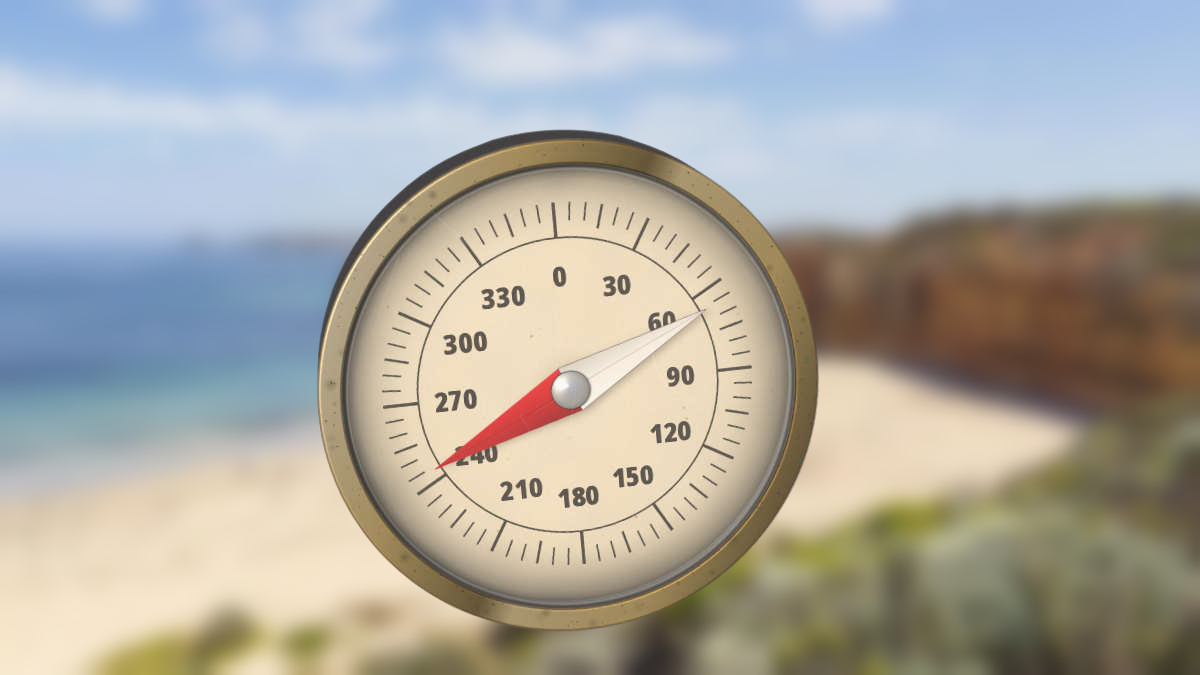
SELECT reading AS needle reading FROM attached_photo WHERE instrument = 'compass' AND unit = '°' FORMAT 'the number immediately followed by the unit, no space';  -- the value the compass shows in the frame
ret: 245°
